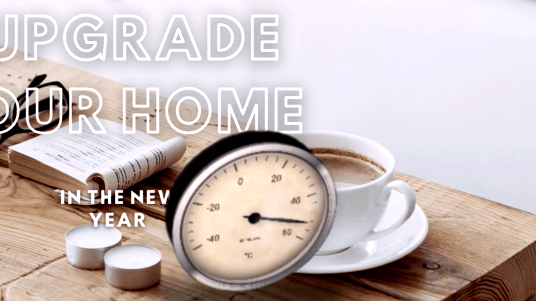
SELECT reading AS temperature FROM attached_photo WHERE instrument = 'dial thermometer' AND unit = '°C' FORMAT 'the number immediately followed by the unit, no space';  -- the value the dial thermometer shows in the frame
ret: 52°C
